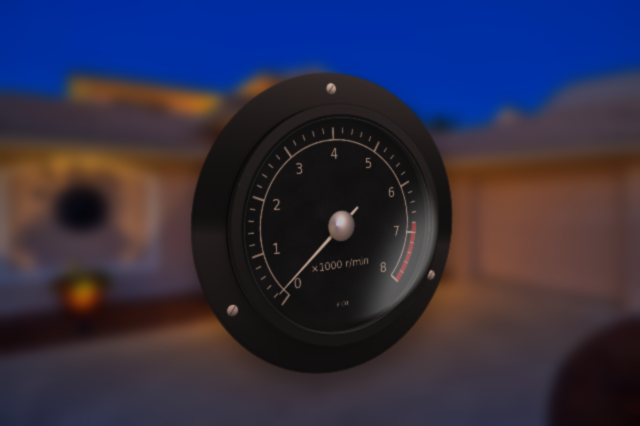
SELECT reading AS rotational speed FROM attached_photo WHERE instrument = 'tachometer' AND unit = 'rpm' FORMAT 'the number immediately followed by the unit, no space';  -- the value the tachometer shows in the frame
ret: 200rpm
